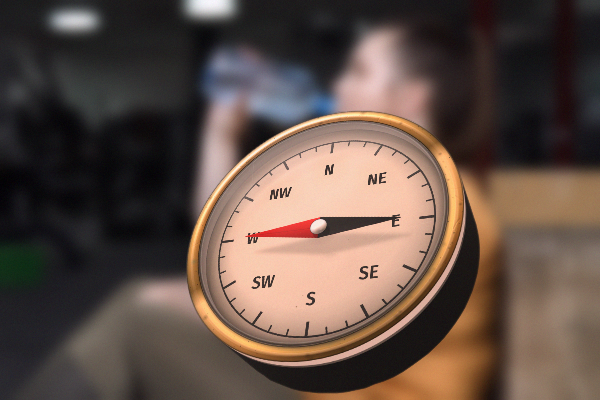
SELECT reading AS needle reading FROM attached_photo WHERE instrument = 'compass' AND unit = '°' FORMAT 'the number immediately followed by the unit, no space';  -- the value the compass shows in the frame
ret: 270°
